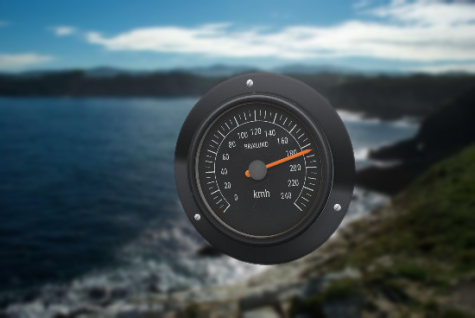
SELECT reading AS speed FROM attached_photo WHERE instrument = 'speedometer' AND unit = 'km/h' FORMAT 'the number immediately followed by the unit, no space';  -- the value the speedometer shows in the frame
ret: 185km/h
